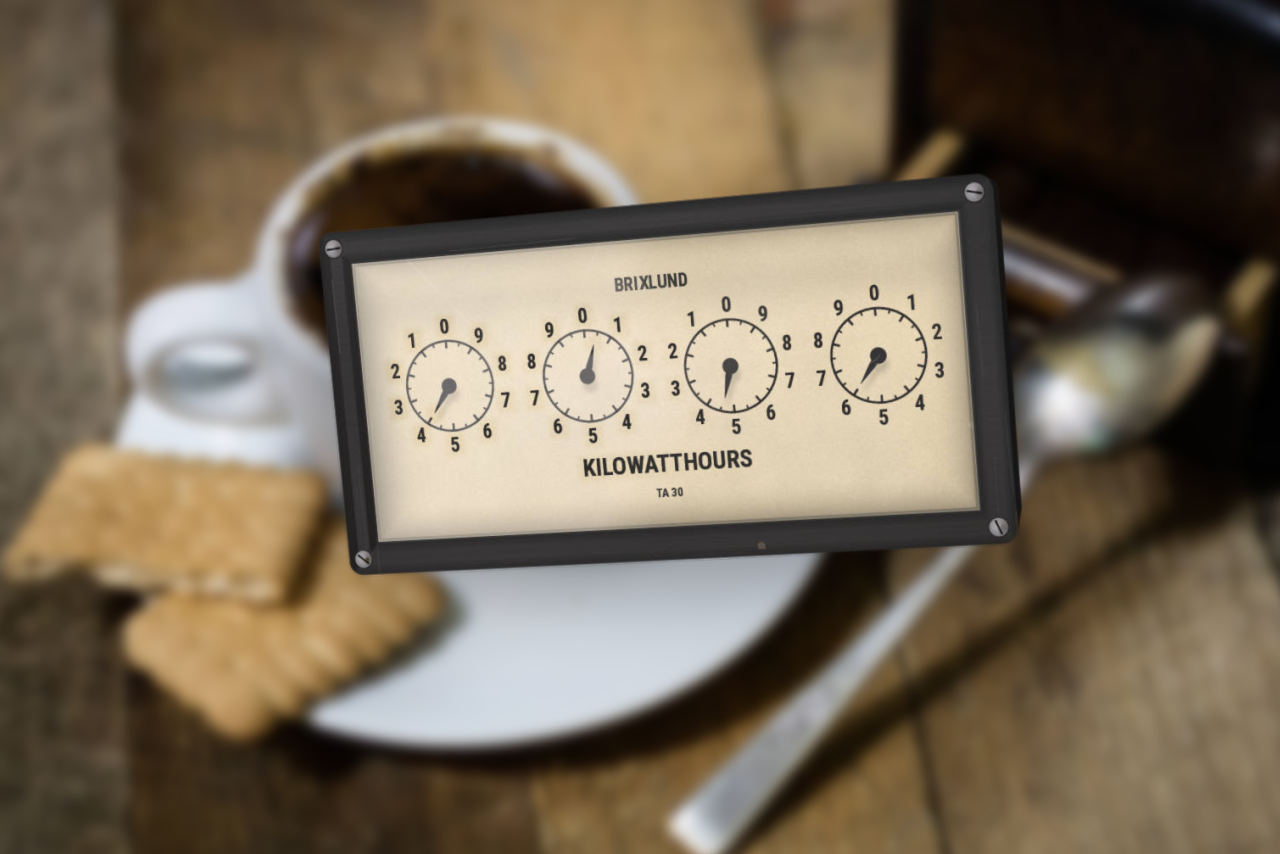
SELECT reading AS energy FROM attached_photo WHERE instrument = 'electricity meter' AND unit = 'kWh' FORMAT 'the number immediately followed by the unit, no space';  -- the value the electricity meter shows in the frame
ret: 4046kWh
